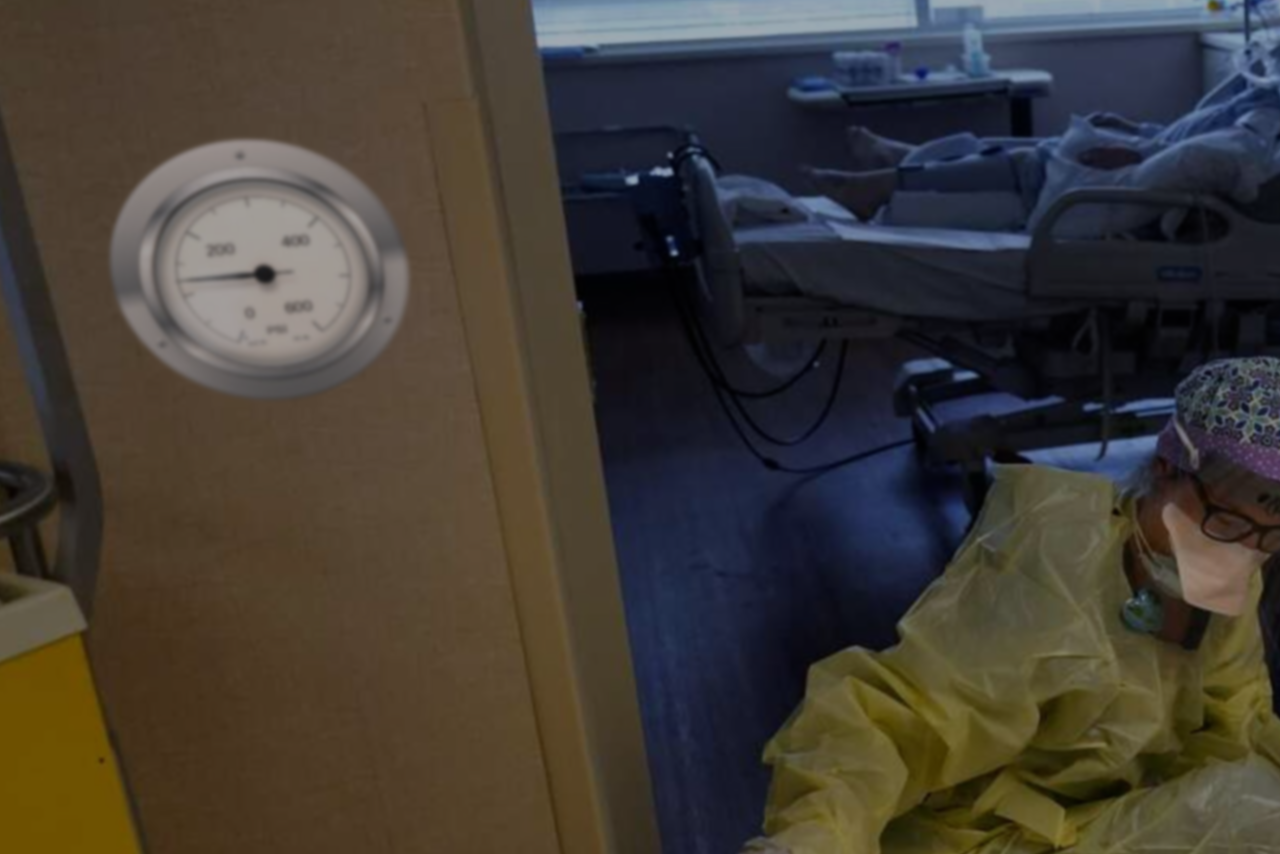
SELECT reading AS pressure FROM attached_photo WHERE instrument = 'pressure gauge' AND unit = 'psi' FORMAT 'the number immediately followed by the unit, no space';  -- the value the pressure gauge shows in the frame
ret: 125psi
